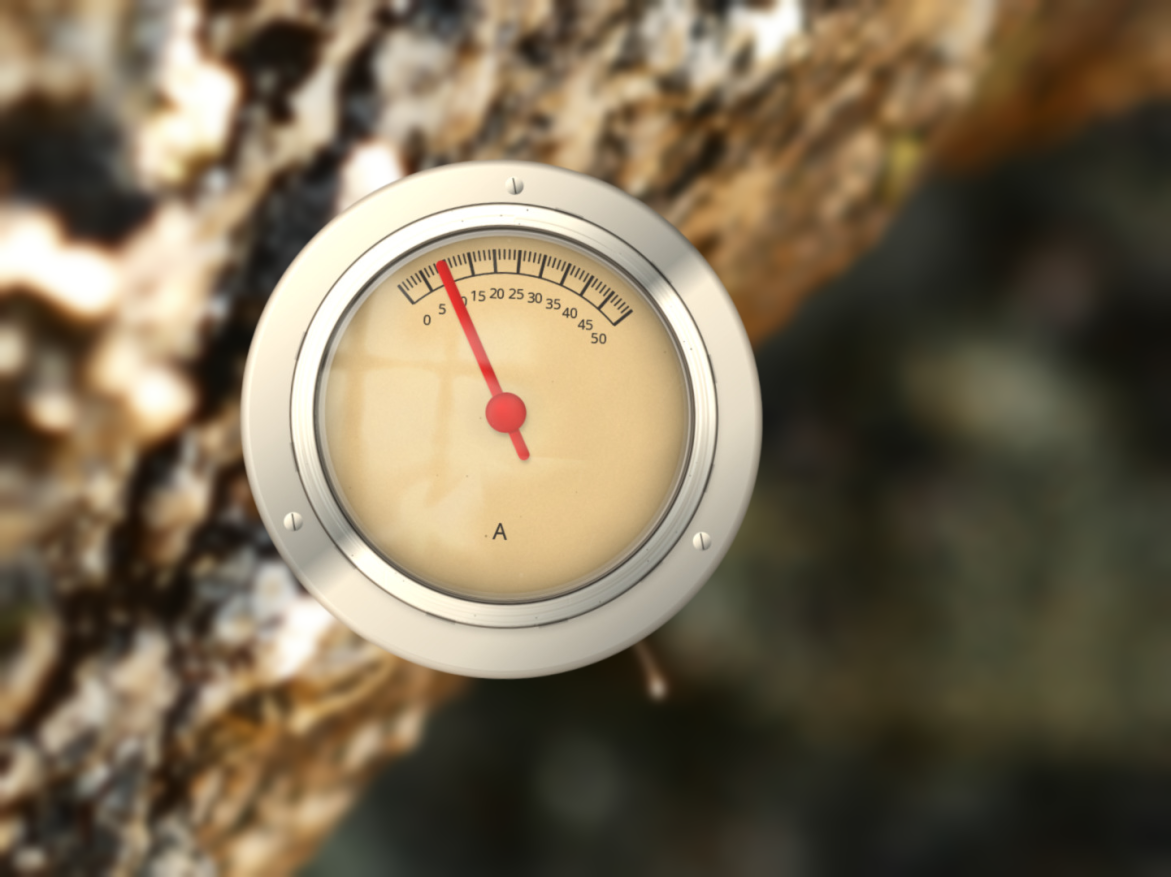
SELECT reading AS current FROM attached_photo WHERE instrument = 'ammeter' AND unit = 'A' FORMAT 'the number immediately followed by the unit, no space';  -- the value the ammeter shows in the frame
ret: 9A
